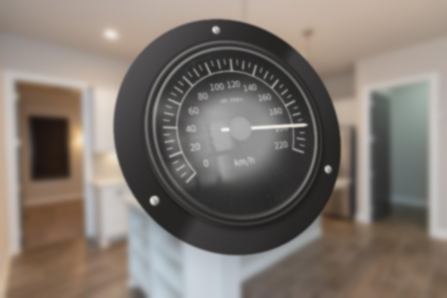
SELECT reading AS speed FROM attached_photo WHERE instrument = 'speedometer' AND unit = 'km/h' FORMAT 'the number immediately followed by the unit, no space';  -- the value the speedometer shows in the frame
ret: 200km/h
